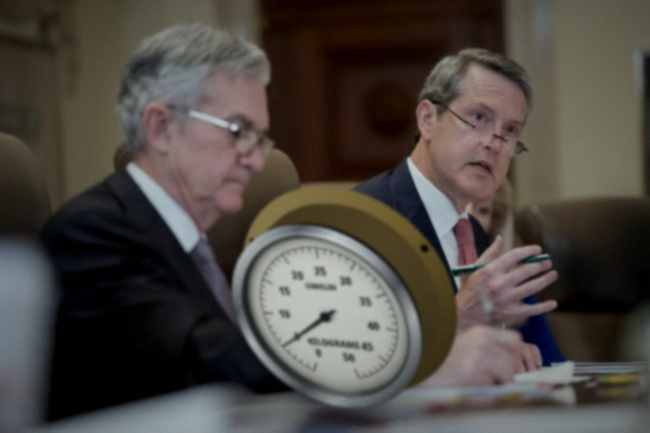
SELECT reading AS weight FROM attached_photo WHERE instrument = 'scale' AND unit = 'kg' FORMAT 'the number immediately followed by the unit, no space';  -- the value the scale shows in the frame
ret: 5kg
